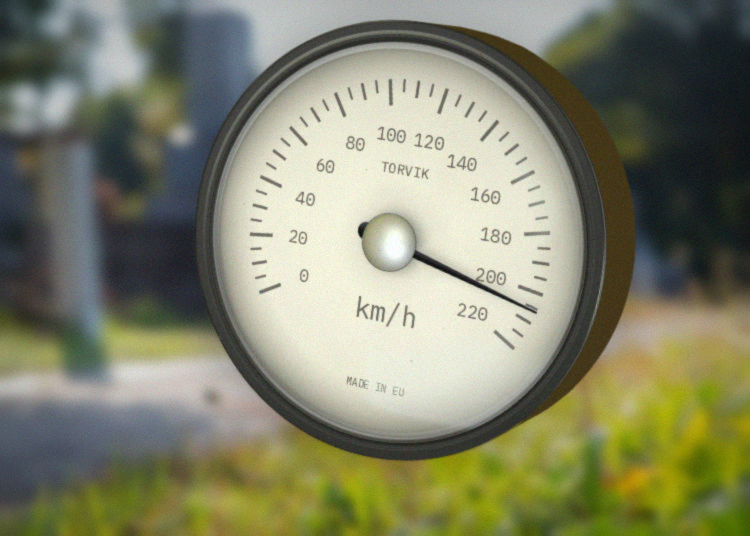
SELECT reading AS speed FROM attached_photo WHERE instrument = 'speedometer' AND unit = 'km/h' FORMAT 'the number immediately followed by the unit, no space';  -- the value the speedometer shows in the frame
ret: 205km/h
